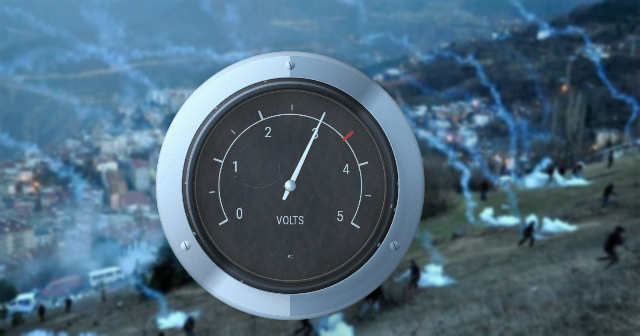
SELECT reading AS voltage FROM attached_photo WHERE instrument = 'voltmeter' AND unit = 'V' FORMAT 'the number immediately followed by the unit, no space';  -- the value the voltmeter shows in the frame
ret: 3V
